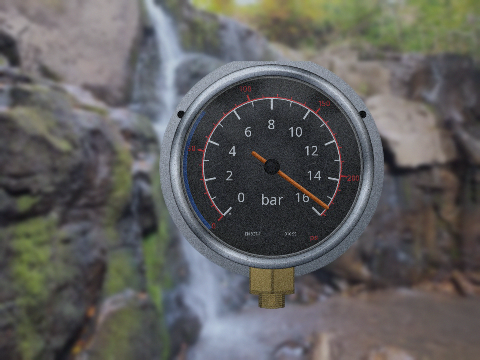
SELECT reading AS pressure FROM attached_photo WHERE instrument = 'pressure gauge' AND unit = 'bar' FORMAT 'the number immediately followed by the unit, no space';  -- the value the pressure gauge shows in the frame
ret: 15.5bar
